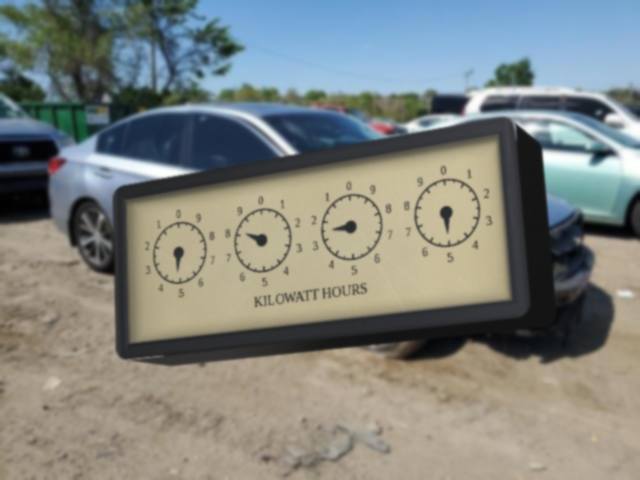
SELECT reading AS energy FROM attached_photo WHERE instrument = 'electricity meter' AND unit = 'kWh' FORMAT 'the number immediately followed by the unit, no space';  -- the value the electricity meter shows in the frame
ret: 4825kWh
